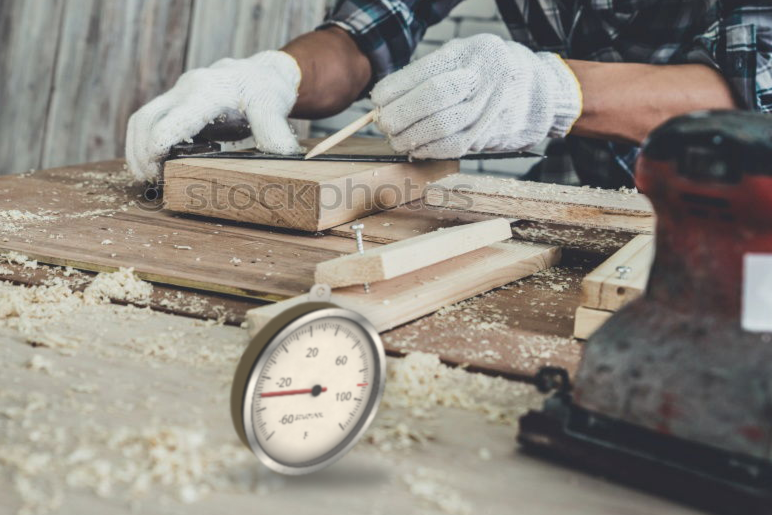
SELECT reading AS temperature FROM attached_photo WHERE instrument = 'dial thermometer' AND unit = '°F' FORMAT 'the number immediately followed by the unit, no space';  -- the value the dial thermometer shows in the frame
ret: -30°F
